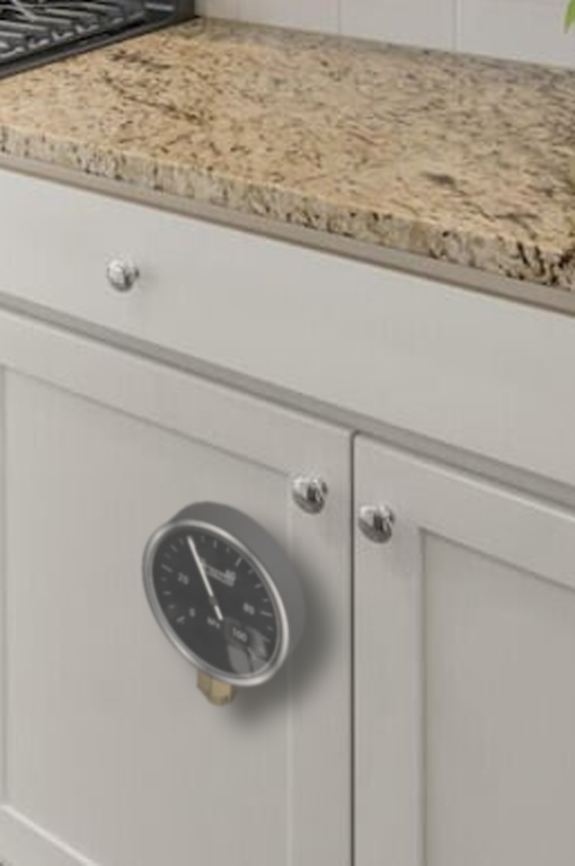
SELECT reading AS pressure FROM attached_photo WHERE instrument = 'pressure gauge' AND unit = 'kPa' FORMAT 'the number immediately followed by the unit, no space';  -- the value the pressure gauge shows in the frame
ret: 40kPa
